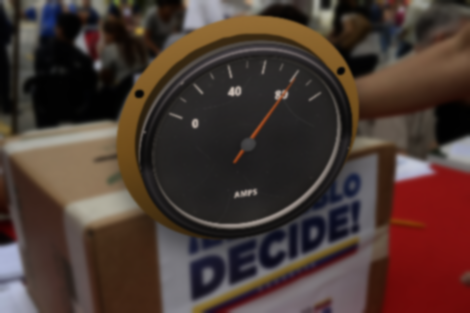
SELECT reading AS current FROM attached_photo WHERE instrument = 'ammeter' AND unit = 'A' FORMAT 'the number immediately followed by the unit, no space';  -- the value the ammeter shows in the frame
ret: 80A
